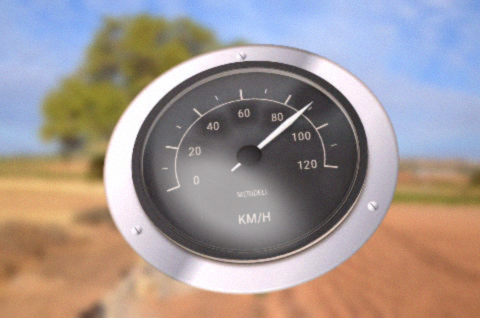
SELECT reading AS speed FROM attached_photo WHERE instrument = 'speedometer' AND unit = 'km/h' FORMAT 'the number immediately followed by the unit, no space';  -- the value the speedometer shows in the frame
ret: 90km/h
